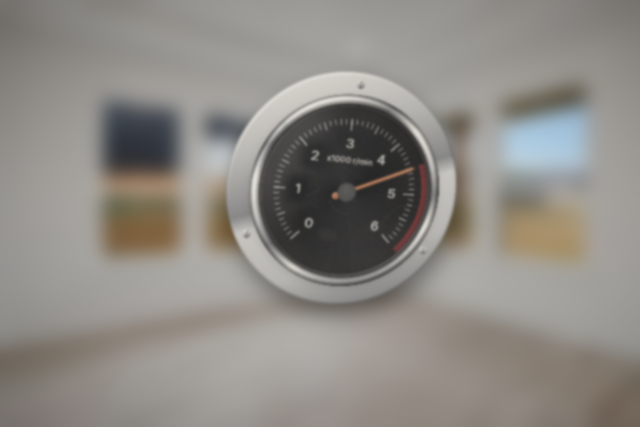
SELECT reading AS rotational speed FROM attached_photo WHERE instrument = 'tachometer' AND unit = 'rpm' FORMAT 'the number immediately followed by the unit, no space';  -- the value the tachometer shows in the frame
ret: 4500rpm
